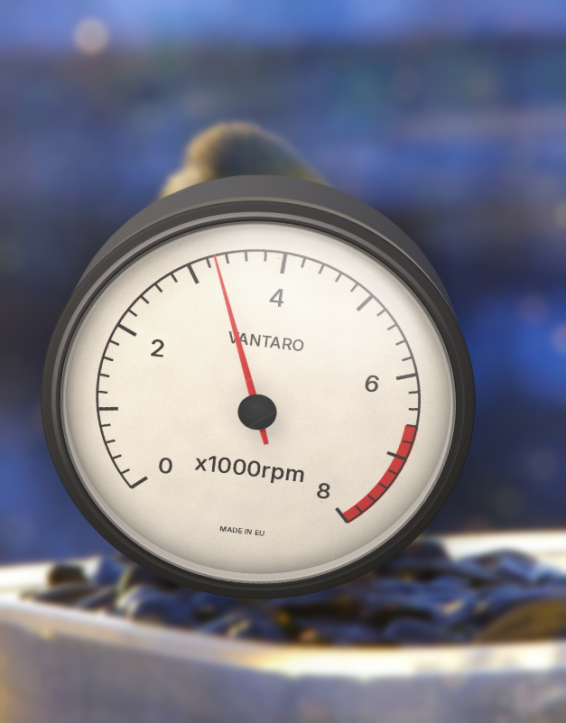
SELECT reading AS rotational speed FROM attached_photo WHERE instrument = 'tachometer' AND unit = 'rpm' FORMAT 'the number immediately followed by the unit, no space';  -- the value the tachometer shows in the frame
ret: 3300rpm
